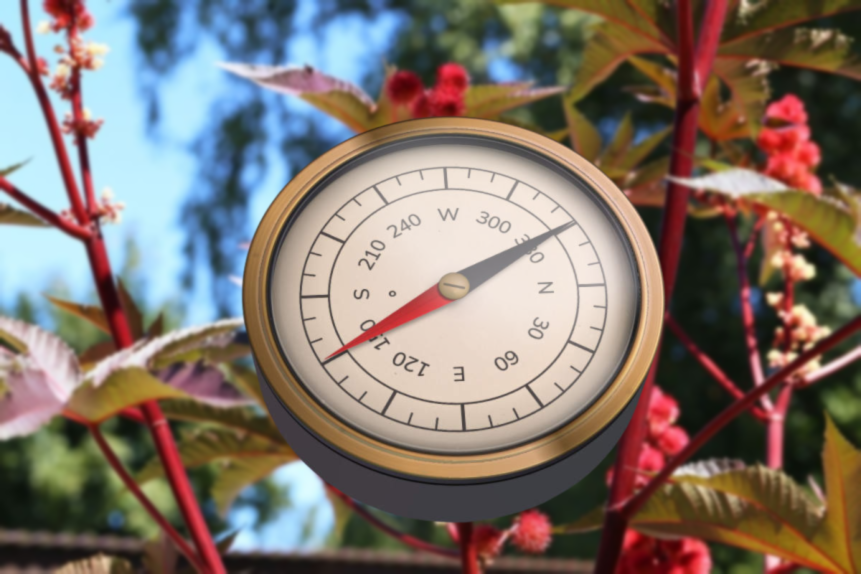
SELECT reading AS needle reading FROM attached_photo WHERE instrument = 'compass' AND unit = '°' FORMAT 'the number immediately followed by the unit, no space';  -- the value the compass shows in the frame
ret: 150°
